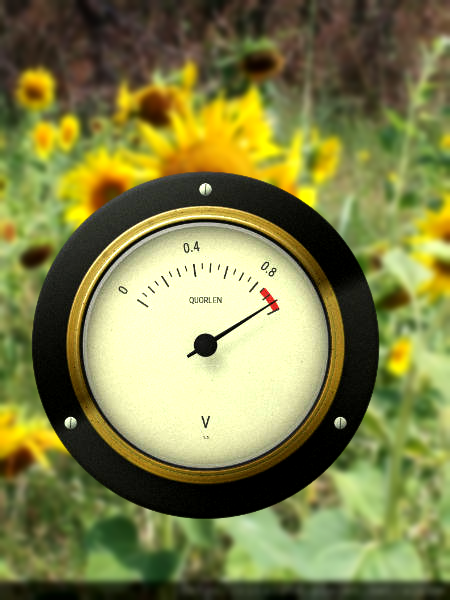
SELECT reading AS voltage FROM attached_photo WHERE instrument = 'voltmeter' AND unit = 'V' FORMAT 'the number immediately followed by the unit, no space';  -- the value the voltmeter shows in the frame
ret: 0.95V
